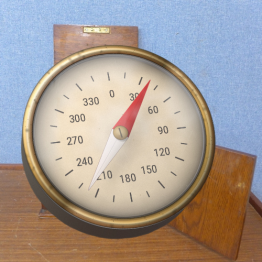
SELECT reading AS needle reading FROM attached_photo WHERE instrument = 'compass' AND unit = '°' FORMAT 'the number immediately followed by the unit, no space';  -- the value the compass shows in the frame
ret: 37.5°
